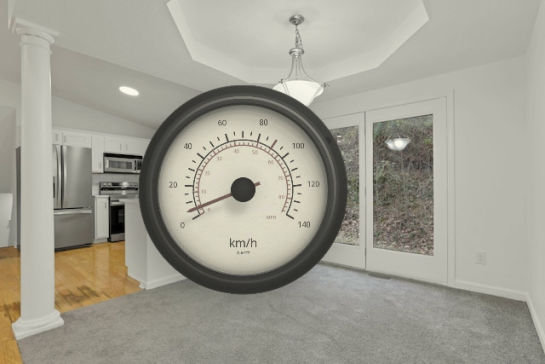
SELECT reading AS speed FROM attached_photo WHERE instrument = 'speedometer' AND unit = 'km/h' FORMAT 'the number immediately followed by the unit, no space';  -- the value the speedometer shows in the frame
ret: 5km/h
